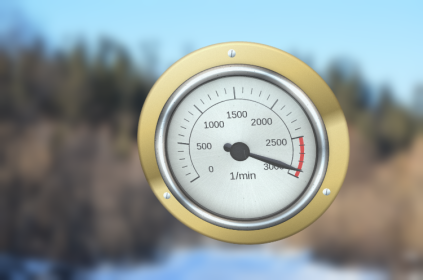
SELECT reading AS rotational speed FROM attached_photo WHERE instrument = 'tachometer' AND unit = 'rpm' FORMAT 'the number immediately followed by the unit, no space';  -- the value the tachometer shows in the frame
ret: 2900rpm
